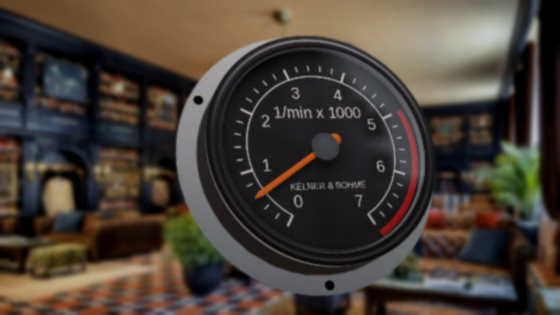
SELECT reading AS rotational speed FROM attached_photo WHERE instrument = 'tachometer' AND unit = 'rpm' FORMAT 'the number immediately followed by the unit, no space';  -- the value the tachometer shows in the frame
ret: 600rpm
